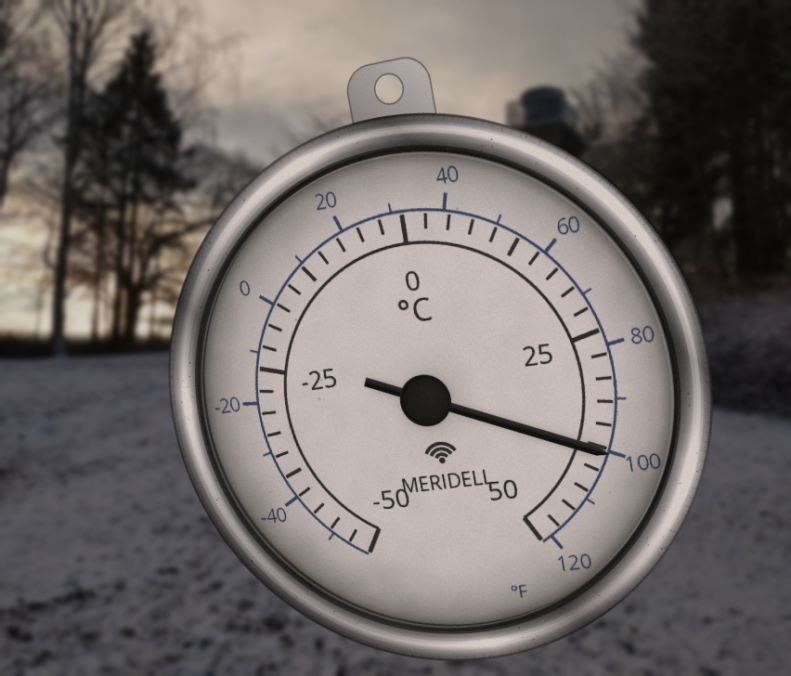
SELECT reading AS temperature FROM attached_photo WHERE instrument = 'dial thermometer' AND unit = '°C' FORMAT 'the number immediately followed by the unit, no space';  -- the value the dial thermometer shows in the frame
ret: 37.5°C
